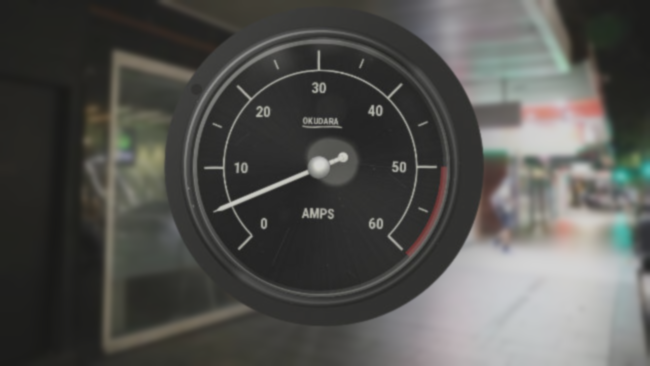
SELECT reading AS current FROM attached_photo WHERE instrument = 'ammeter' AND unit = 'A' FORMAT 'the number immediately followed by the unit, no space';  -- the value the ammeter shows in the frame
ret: 5A
